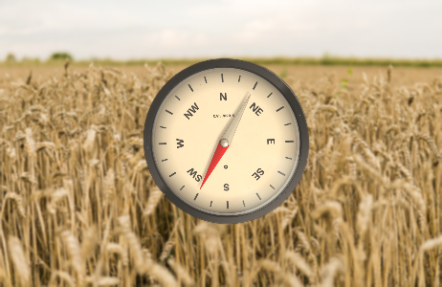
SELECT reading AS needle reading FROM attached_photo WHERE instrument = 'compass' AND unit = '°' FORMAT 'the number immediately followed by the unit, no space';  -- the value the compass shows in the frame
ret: 210°
